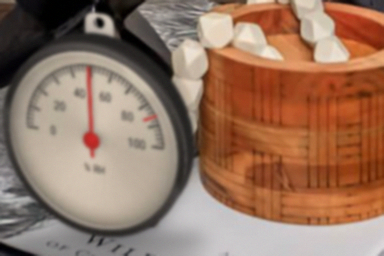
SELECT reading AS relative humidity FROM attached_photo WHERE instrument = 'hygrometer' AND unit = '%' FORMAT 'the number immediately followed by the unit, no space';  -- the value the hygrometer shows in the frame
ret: 50%
